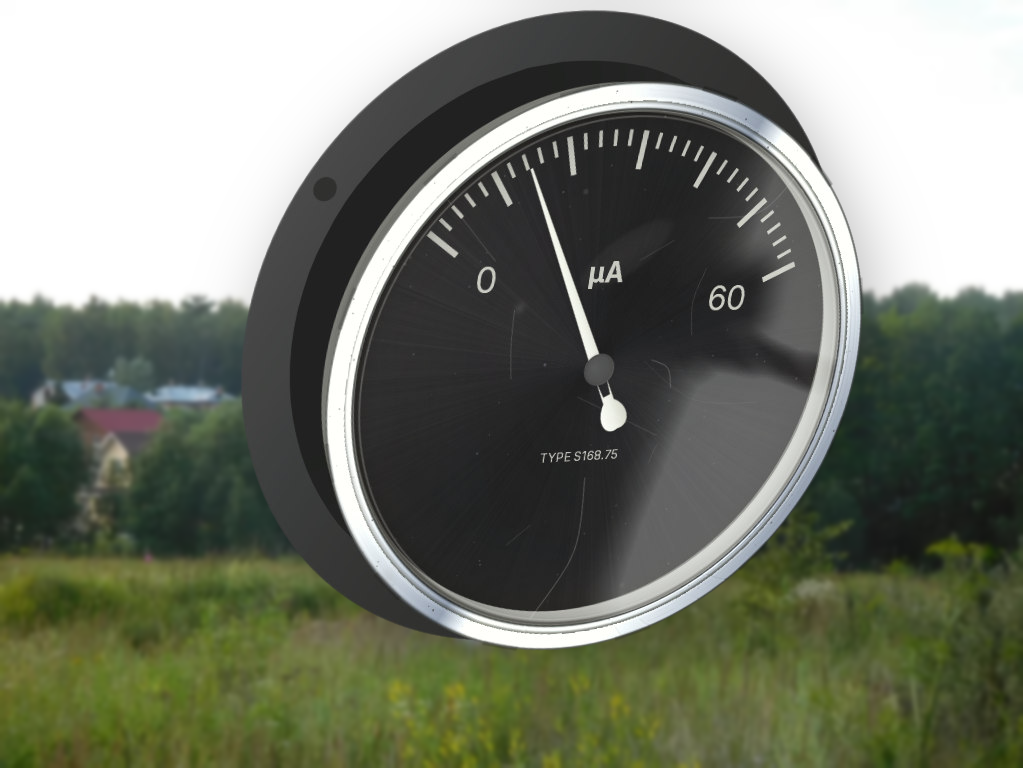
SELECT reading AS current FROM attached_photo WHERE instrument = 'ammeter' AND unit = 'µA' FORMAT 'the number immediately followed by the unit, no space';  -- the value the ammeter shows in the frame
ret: 14µA
